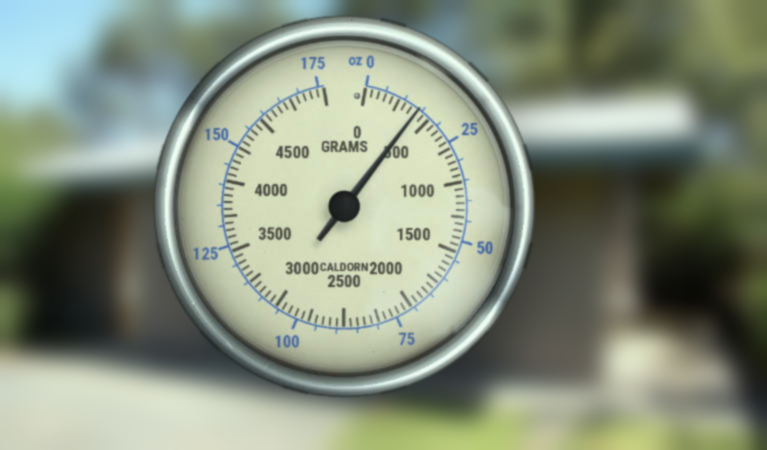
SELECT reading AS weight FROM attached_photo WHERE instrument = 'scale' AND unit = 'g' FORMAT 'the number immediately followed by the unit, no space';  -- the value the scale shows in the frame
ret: 400g
